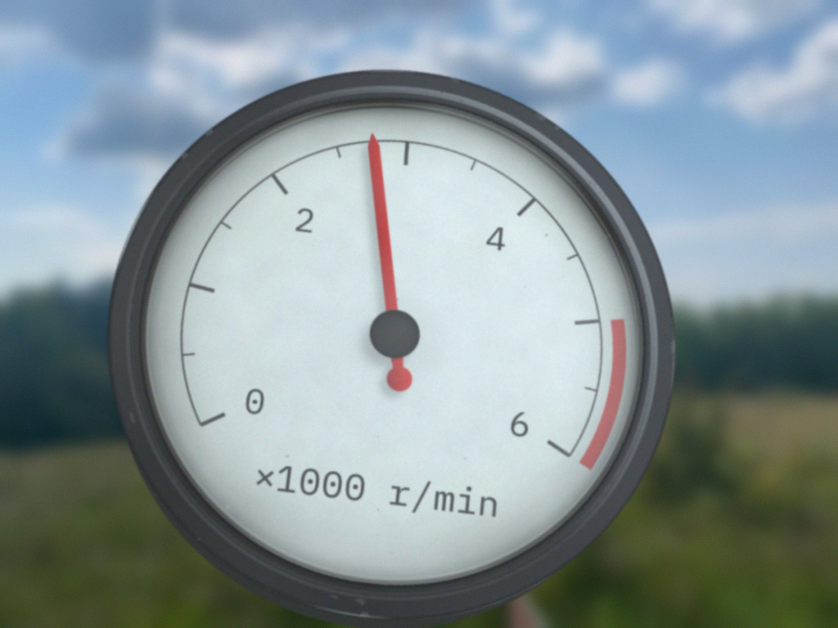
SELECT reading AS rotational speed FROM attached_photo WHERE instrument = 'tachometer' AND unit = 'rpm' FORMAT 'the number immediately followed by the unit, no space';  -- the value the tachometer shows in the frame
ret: 2750rpm
